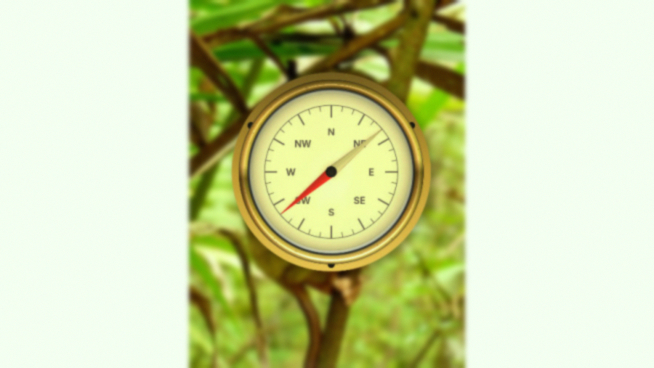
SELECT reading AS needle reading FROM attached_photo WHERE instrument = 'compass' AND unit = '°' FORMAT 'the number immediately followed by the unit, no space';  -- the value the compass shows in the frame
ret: 230°
